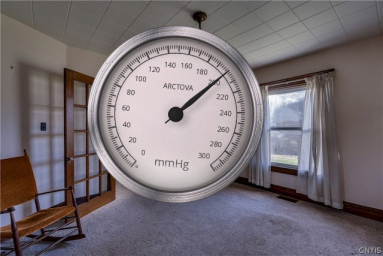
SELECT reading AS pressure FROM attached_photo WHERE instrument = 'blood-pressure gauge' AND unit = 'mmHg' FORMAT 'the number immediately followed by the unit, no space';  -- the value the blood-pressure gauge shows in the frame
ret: 200mmHg
